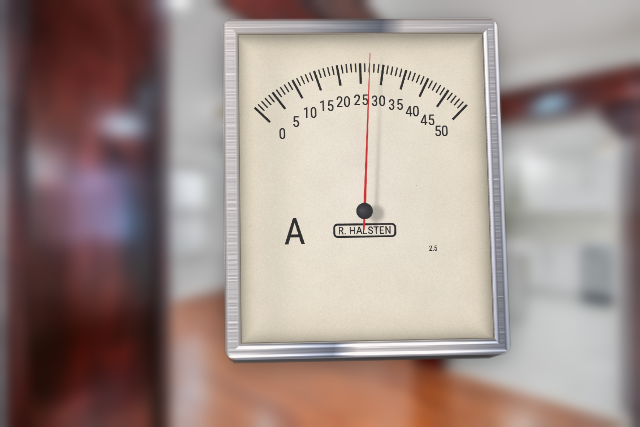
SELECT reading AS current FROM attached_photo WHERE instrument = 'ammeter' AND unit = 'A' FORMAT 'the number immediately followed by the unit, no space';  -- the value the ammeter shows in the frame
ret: 27A
